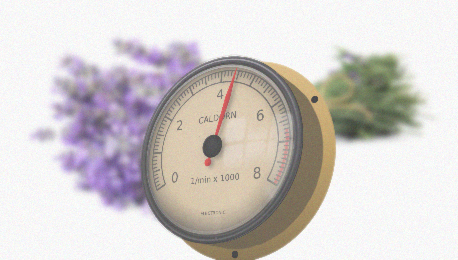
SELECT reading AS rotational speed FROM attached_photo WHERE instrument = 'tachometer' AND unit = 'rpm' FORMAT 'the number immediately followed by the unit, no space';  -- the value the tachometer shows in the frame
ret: 4500rpm
